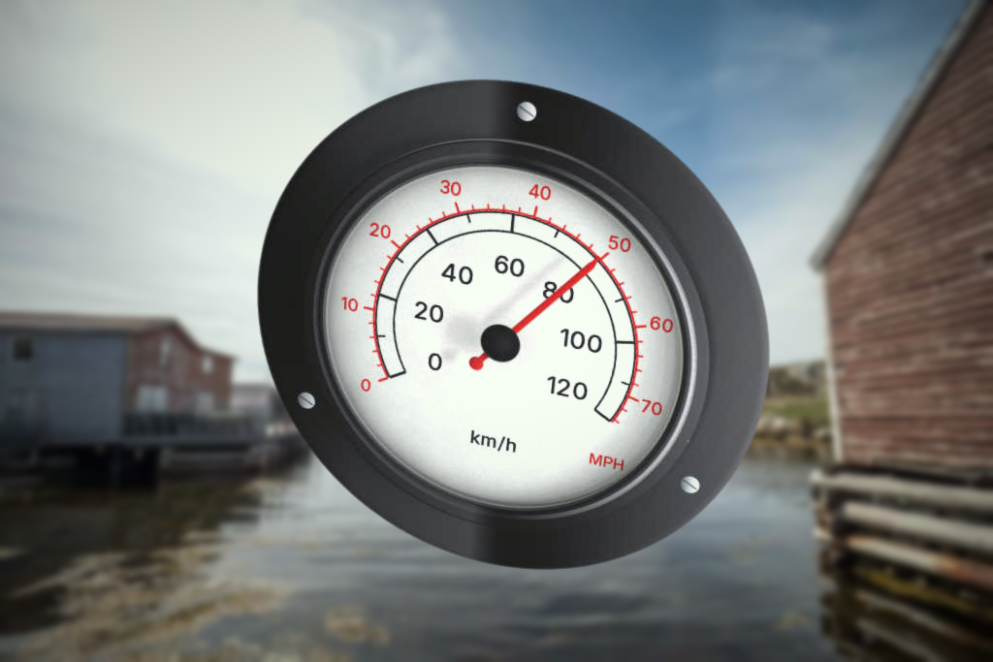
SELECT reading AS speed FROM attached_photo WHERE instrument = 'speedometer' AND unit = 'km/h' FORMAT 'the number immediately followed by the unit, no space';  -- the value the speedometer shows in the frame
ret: 80km/h
